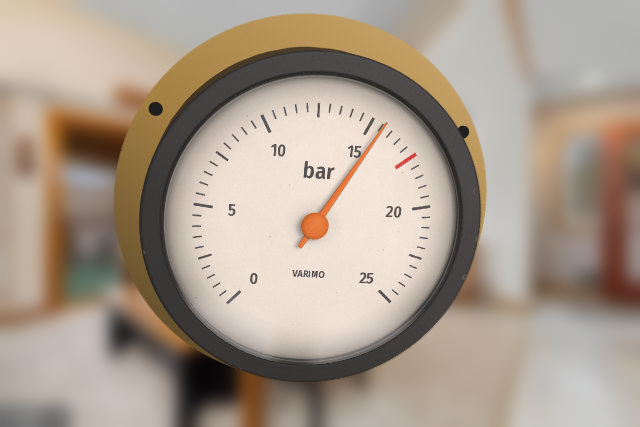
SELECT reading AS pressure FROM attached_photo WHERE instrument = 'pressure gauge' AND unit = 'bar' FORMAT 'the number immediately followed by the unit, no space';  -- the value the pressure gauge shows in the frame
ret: 15.5bar
